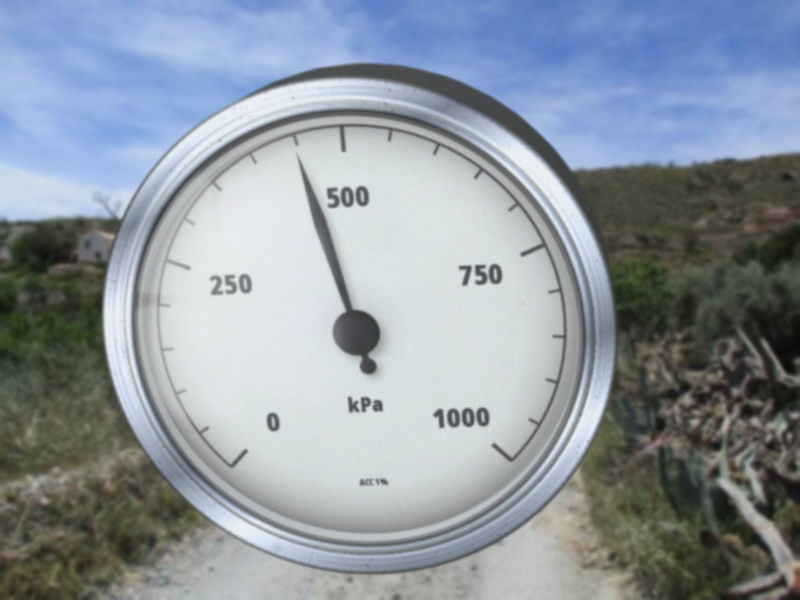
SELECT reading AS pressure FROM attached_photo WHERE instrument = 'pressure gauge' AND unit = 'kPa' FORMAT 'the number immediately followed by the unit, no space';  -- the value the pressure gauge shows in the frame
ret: 450kPa
